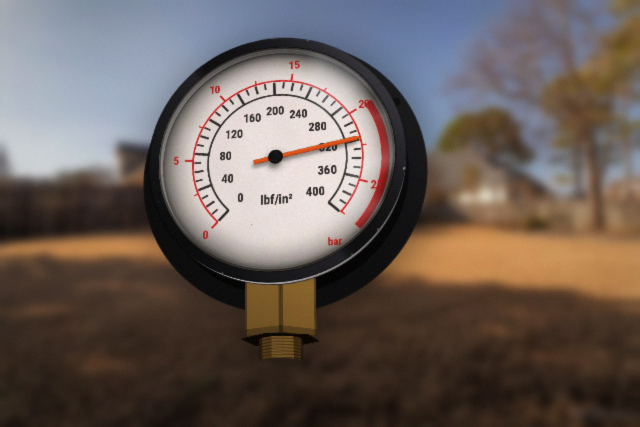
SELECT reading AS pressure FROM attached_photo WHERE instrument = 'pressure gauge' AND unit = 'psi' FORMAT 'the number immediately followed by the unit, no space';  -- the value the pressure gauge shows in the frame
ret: 320psi
